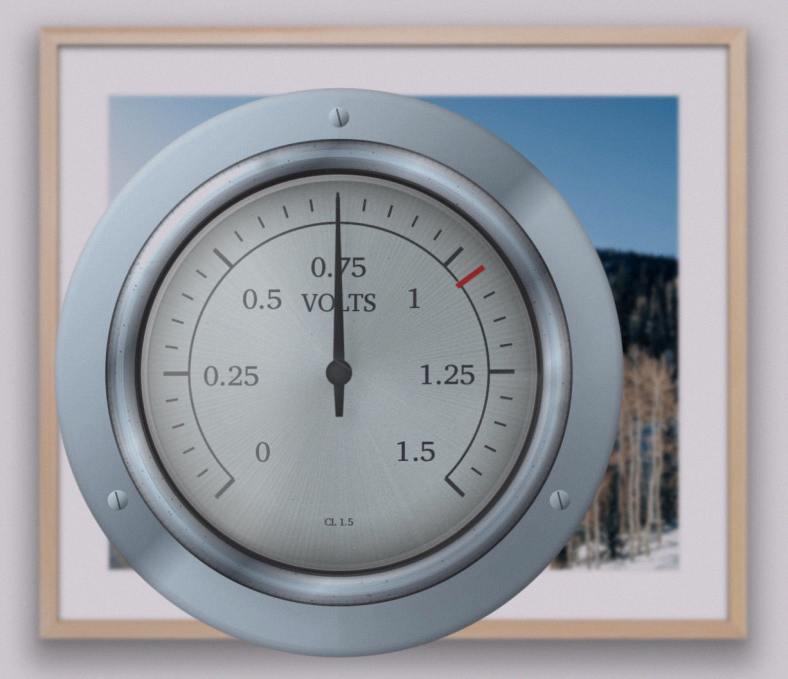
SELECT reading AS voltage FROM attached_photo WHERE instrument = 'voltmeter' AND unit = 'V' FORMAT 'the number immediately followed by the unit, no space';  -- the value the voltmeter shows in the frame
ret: 0.75V
